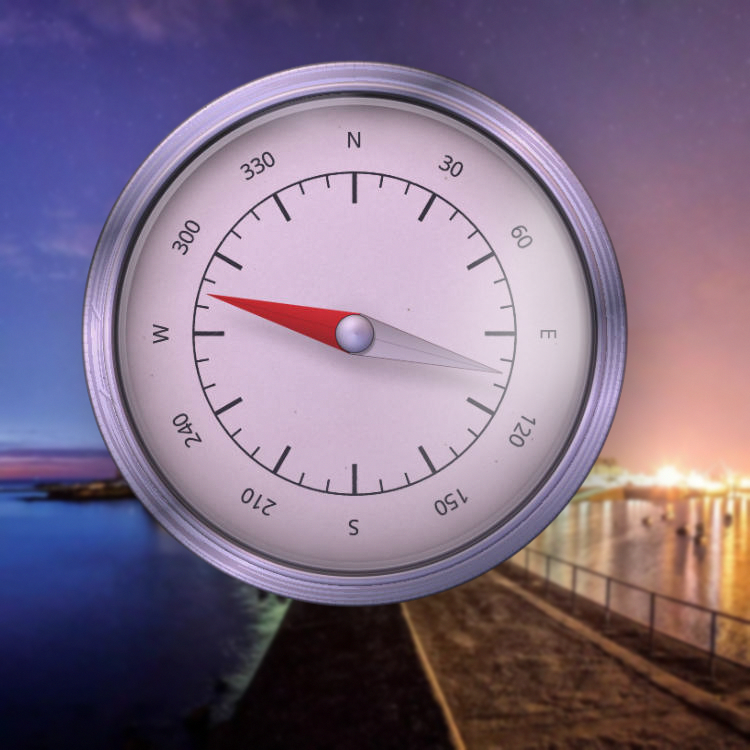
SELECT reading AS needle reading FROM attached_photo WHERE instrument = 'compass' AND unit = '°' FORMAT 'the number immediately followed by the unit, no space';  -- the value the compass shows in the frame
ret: 285°
